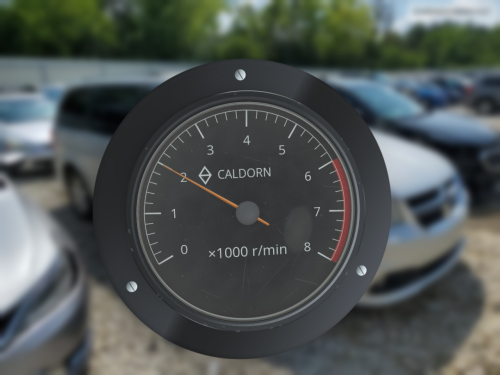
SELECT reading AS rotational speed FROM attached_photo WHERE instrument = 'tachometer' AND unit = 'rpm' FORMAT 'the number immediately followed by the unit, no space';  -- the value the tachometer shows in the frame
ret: 2000rpm
